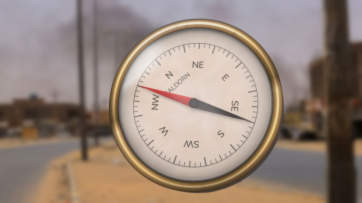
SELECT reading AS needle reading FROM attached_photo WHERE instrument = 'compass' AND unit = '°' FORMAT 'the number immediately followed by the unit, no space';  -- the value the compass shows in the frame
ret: 330°
